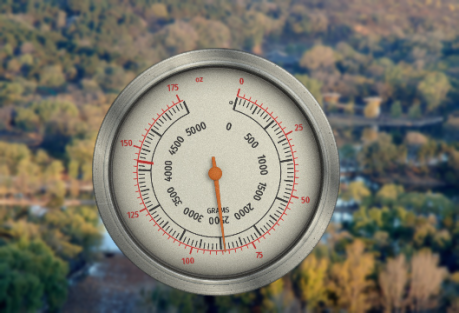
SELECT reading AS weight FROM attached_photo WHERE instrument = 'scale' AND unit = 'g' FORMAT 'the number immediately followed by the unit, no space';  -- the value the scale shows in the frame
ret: 2450g
